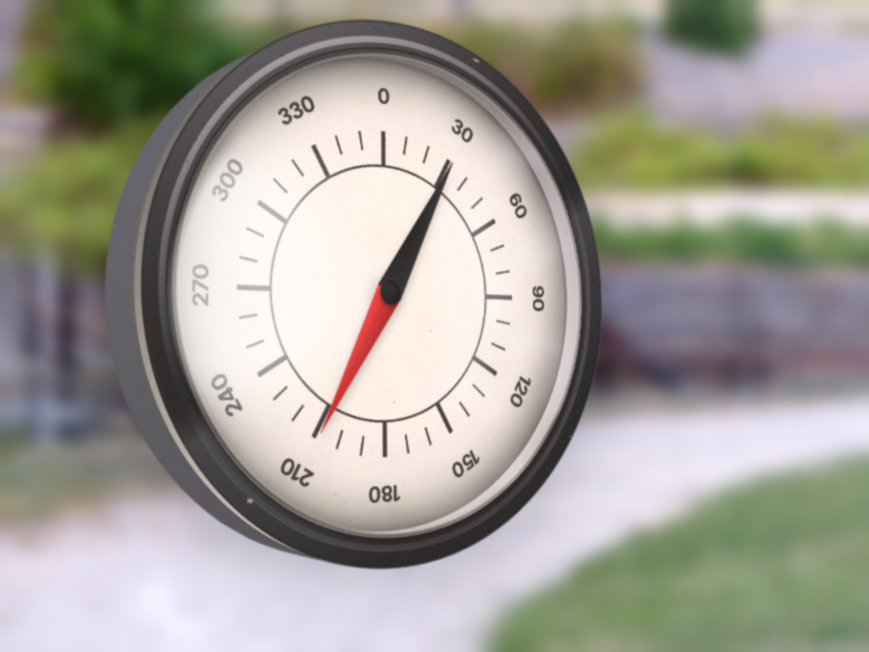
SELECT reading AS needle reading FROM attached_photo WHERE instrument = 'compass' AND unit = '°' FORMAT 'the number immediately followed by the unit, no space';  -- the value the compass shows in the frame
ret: 210°
